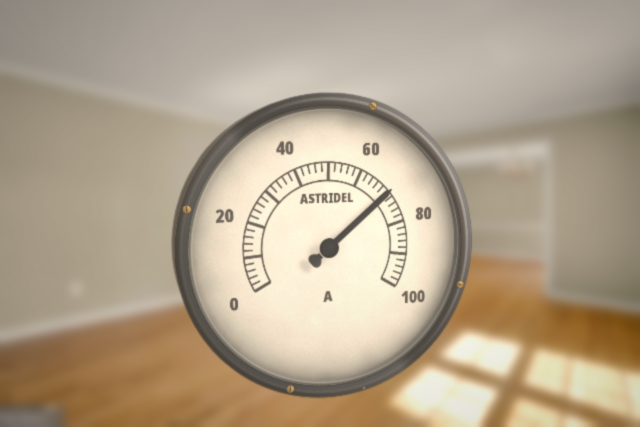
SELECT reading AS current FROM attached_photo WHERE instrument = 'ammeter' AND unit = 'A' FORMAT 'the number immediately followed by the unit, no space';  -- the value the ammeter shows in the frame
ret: 70A
